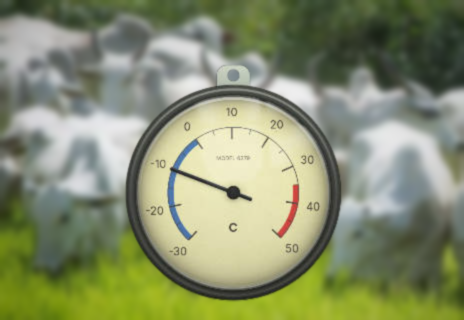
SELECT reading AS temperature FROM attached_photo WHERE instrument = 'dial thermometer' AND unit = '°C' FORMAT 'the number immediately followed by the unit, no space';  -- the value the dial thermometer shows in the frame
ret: -10°C
